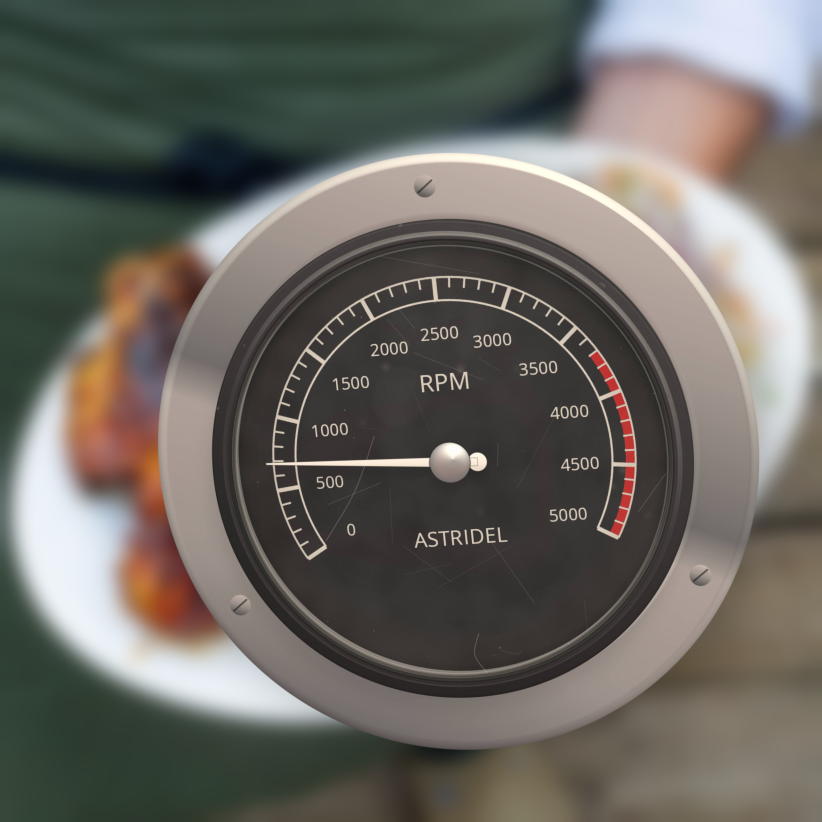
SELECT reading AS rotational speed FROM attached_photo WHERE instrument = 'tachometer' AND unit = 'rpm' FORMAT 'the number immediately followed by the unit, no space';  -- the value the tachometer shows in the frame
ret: 700rpm
